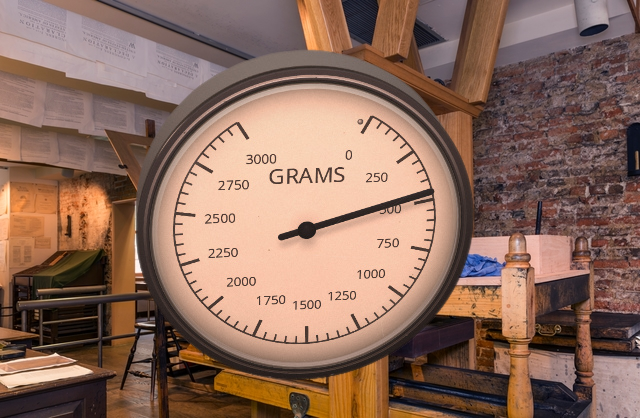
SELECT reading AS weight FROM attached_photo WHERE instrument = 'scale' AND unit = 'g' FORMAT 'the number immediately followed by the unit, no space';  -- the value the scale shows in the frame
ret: 450g
